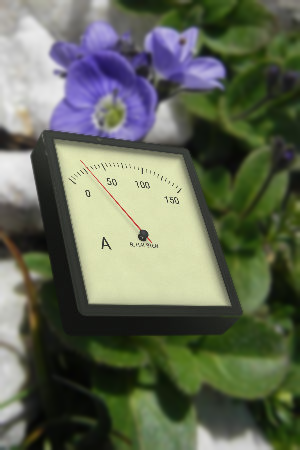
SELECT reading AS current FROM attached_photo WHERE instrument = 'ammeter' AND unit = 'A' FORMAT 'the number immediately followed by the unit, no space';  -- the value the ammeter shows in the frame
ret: 25A
